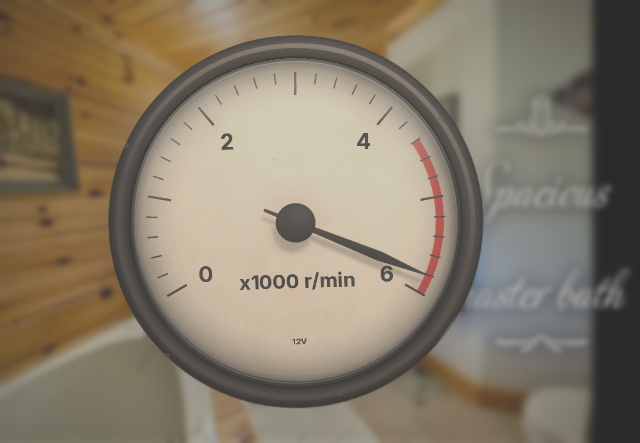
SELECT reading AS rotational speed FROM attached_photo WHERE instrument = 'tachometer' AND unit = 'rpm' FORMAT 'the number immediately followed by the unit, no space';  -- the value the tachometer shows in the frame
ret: 5800rpm
